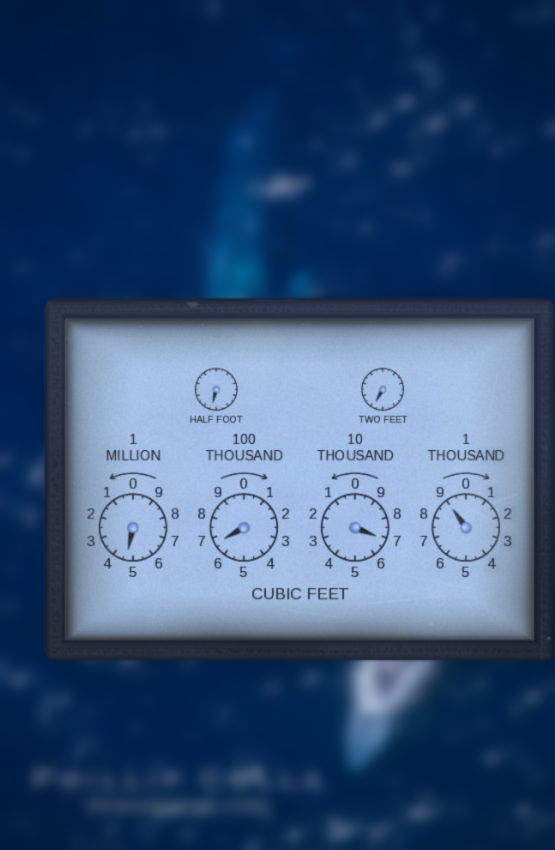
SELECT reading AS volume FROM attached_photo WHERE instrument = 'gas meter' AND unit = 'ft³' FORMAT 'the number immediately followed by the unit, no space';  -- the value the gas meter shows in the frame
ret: 466900ft³
